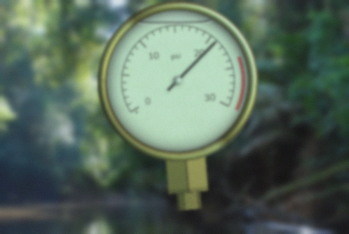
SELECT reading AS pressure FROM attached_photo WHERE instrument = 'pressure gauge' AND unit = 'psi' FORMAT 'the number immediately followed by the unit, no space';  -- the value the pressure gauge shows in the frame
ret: 21psi
